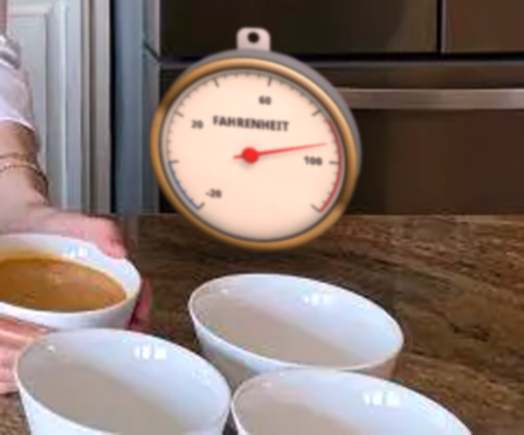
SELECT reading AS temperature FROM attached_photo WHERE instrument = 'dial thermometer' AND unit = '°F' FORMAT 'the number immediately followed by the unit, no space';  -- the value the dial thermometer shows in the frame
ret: 92°F
